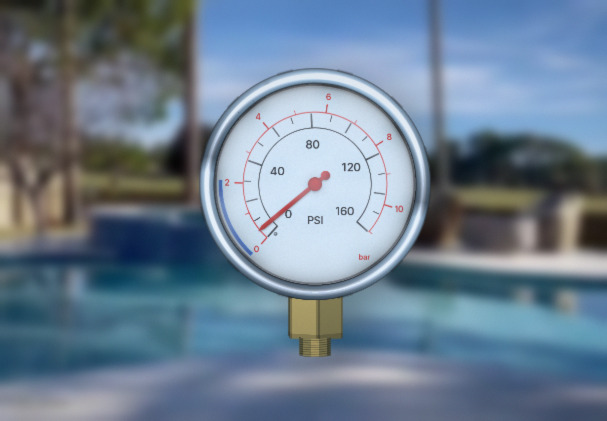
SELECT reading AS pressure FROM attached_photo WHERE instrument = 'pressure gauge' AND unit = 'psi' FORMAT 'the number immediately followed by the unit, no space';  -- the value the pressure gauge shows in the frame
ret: 5psi
